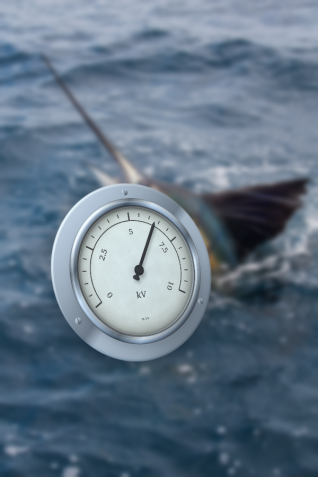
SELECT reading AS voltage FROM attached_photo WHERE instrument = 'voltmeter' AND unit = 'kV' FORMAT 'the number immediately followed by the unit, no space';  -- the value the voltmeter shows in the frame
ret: 6.25kV
